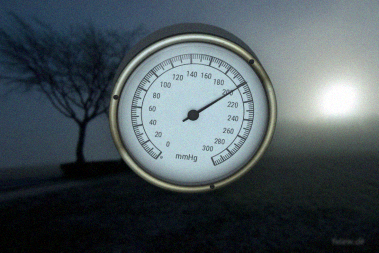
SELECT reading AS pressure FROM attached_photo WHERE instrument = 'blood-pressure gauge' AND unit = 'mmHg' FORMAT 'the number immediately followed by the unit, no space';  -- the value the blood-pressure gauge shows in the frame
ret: 200mmHg
